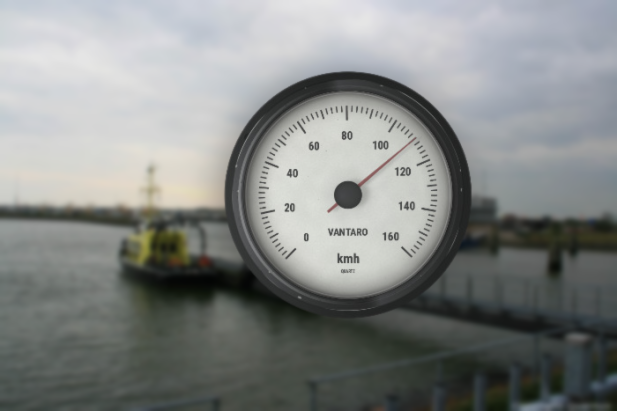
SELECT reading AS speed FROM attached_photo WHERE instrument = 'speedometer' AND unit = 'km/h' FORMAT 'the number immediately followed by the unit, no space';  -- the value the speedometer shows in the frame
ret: 110km/h
